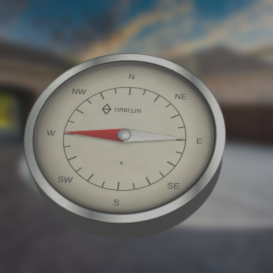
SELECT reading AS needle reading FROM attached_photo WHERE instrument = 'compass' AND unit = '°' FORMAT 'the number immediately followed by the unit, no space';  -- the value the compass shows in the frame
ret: 270°
